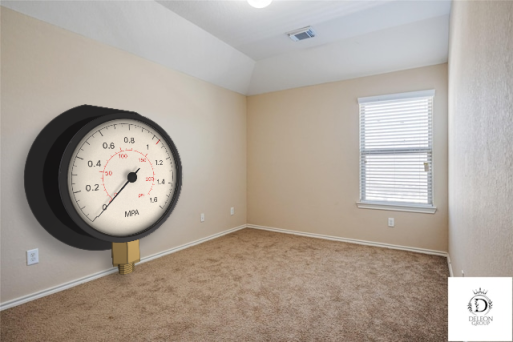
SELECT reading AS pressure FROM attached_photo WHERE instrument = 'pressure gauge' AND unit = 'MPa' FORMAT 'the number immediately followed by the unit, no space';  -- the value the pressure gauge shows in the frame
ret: 0MPa
